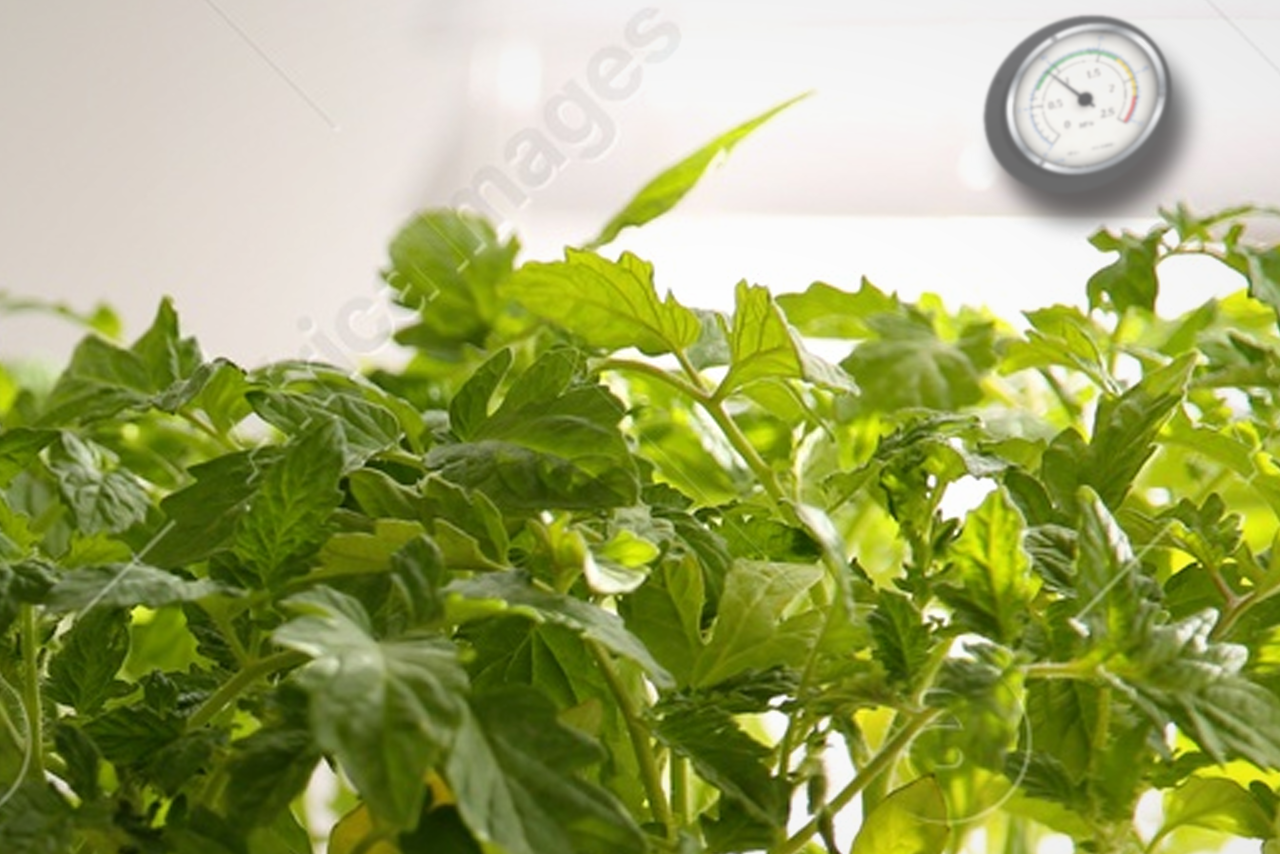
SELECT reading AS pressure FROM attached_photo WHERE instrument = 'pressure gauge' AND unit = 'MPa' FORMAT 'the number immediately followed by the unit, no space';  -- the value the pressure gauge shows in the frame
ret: 0.9MPa
